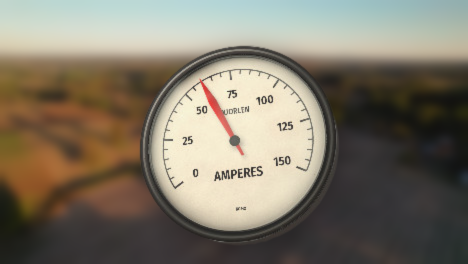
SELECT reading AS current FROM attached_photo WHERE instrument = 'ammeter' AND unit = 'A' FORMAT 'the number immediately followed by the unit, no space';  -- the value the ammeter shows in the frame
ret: 60A
